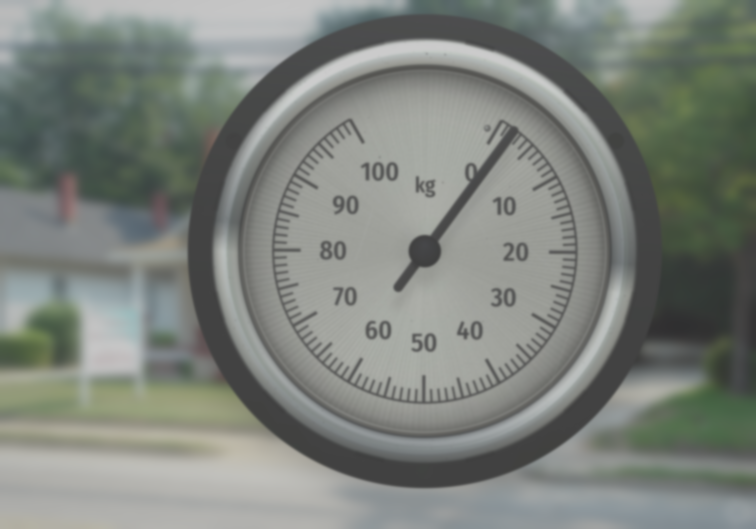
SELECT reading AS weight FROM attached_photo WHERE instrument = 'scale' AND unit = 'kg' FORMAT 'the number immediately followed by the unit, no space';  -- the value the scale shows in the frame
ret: 2kg
